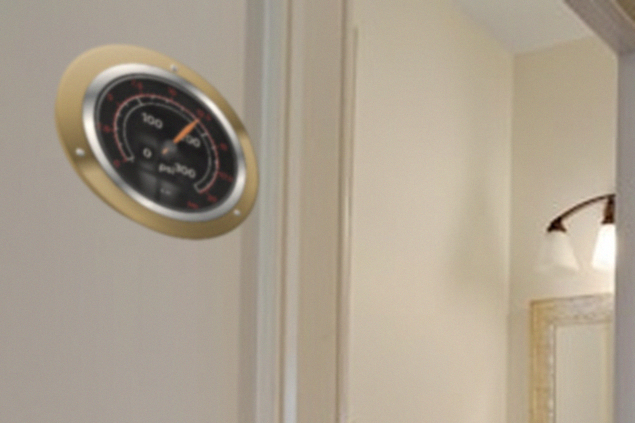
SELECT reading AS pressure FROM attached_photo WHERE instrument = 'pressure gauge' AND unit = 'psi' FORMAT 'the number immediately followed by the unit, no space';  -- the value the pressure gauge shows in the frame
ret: 180psi
